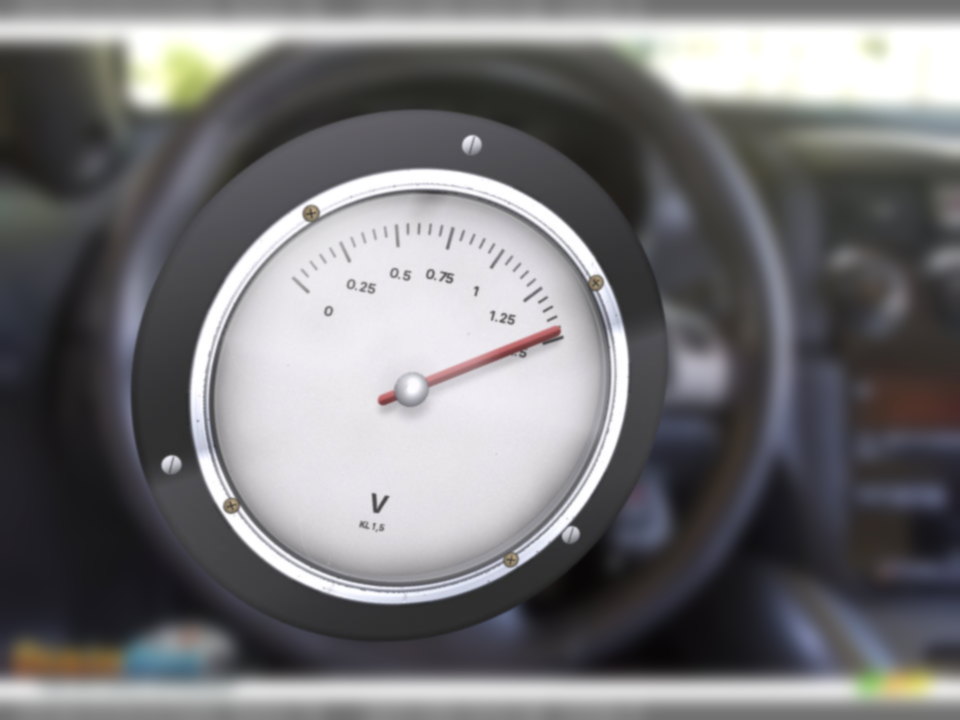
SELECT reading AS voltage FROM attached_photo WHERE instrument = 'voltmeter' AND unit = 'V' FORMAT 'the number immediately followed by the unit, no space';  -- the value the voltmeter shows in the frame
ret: 1.45V
